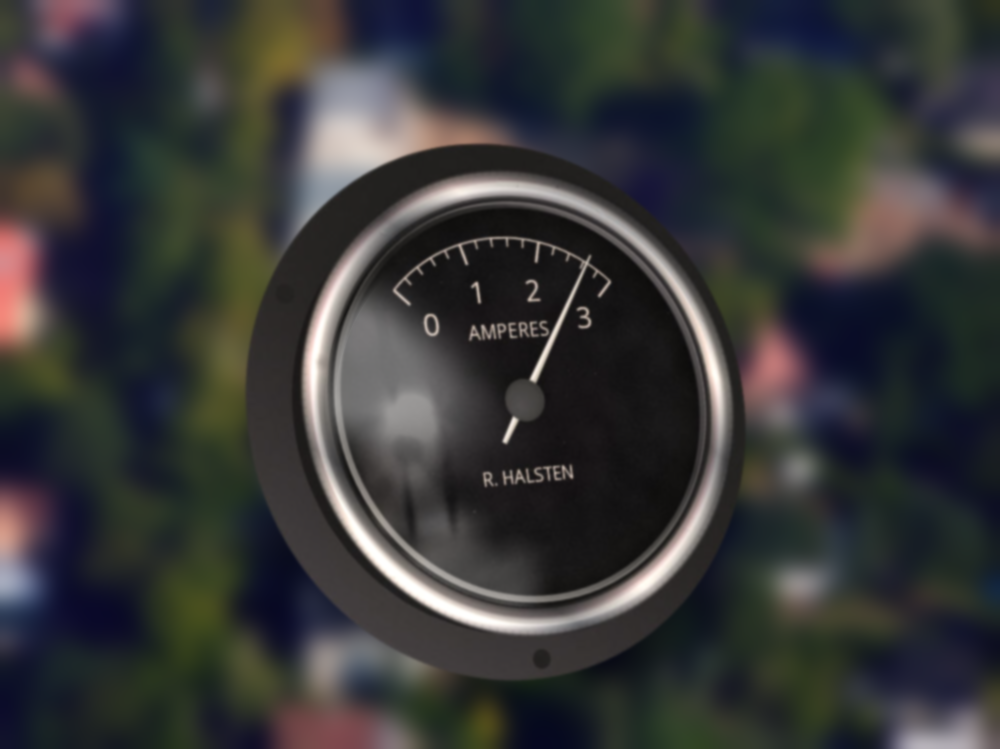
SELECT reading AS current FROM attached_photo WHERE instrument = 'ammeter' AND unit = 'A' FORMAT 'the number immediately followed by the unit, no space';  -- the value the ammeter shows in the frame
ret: 2.6A
